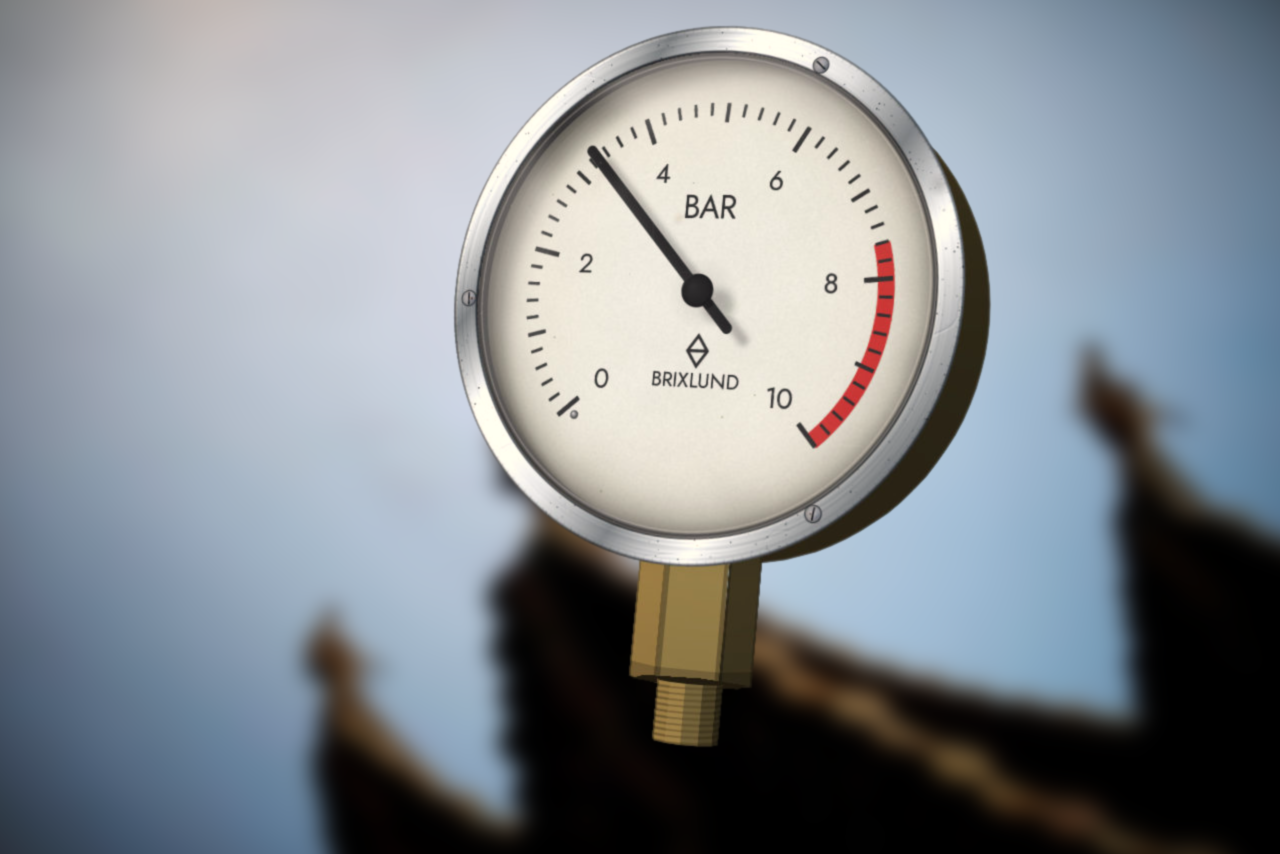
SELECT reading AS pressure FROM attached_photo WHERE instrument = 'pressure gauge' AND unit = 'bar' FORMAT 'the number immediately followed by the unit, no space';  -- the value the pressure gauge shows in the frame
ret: 3.3bar
